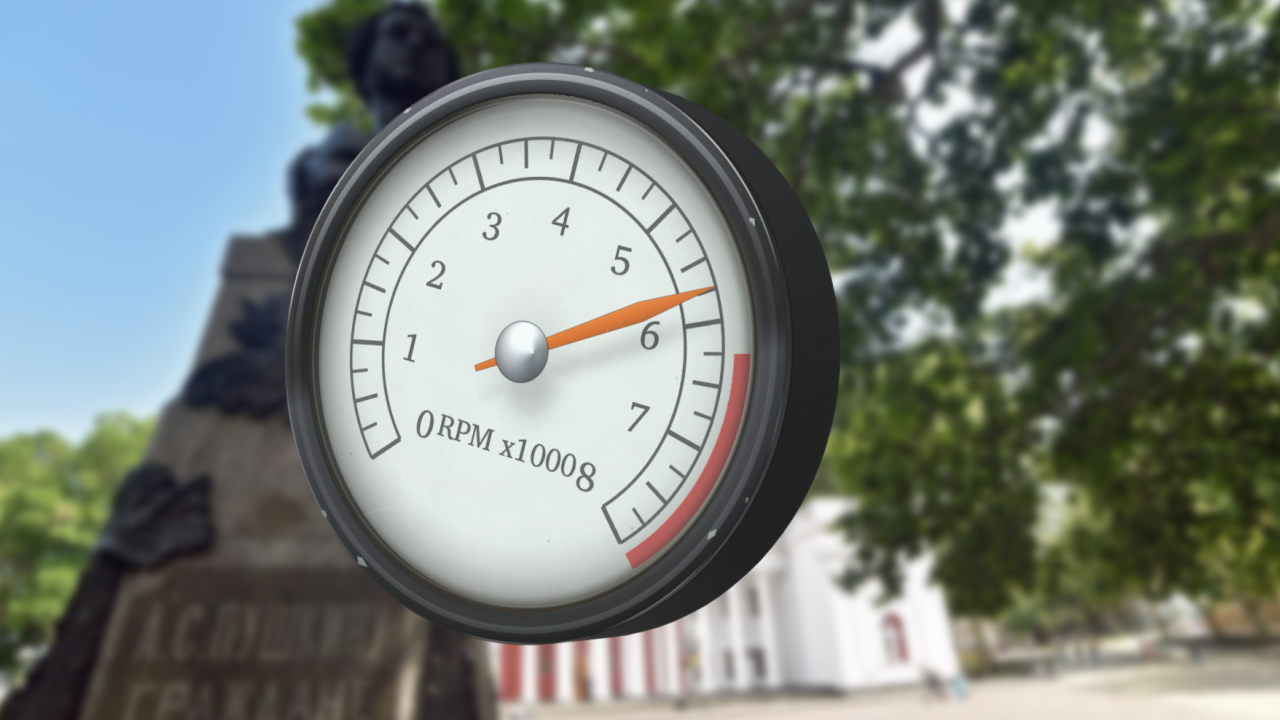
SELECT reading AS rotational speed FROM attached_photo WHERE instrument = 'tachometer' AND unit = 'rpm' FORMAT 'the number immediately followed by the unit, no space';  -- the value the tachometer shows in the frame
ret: 5750rpm
